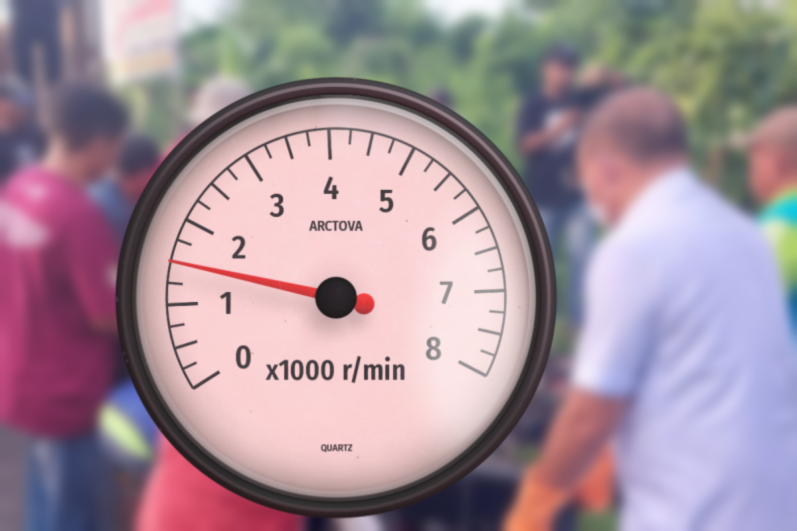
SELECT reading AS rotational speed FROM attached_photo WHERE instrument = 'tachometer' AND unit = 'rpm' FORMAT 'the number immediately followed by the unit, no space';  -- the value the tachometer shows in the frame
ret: 1500rpm
